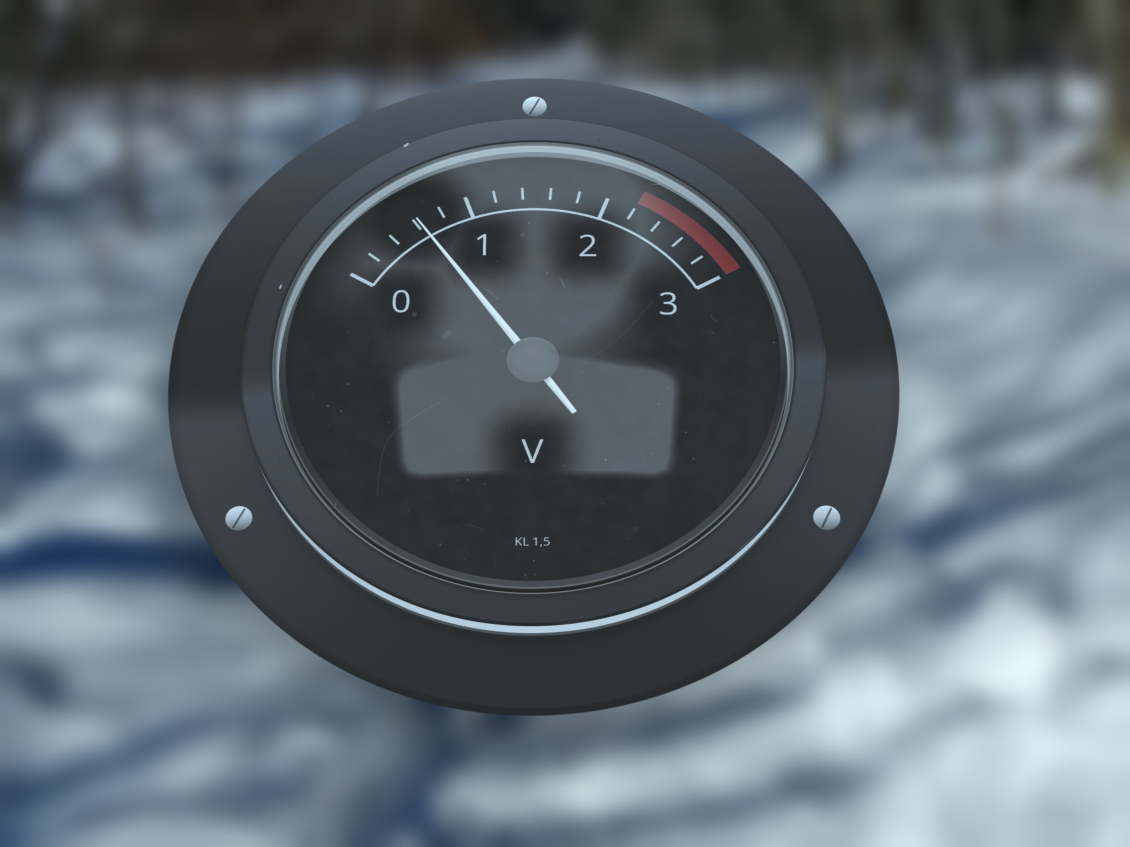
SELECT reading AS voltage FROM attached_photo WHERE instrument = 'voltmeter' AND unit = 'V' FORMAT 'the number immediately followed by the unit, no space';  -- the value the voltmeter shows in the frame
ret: 0.6V
